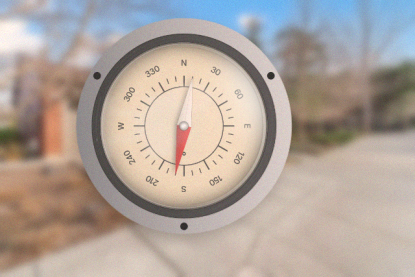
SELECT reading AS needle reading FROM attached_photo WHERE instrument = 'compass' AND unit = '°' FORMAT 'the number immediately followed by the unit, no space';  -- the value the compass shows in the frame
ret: 190°
